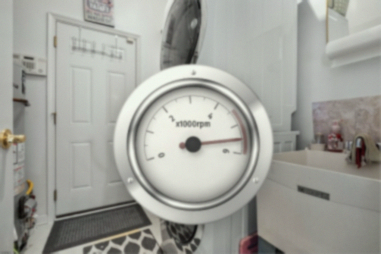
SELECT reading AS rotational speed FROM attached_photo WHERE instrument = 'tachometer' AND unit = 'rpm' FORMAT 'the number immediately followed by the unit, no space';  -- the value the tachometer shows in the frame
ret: 5500rpm
